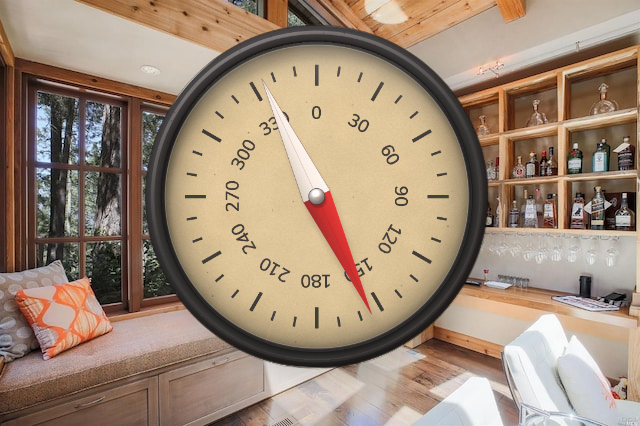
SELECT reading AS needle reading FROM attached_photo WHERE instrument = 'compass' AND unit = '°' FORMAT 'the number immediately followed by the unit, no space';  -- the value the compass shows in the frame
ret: 155°
